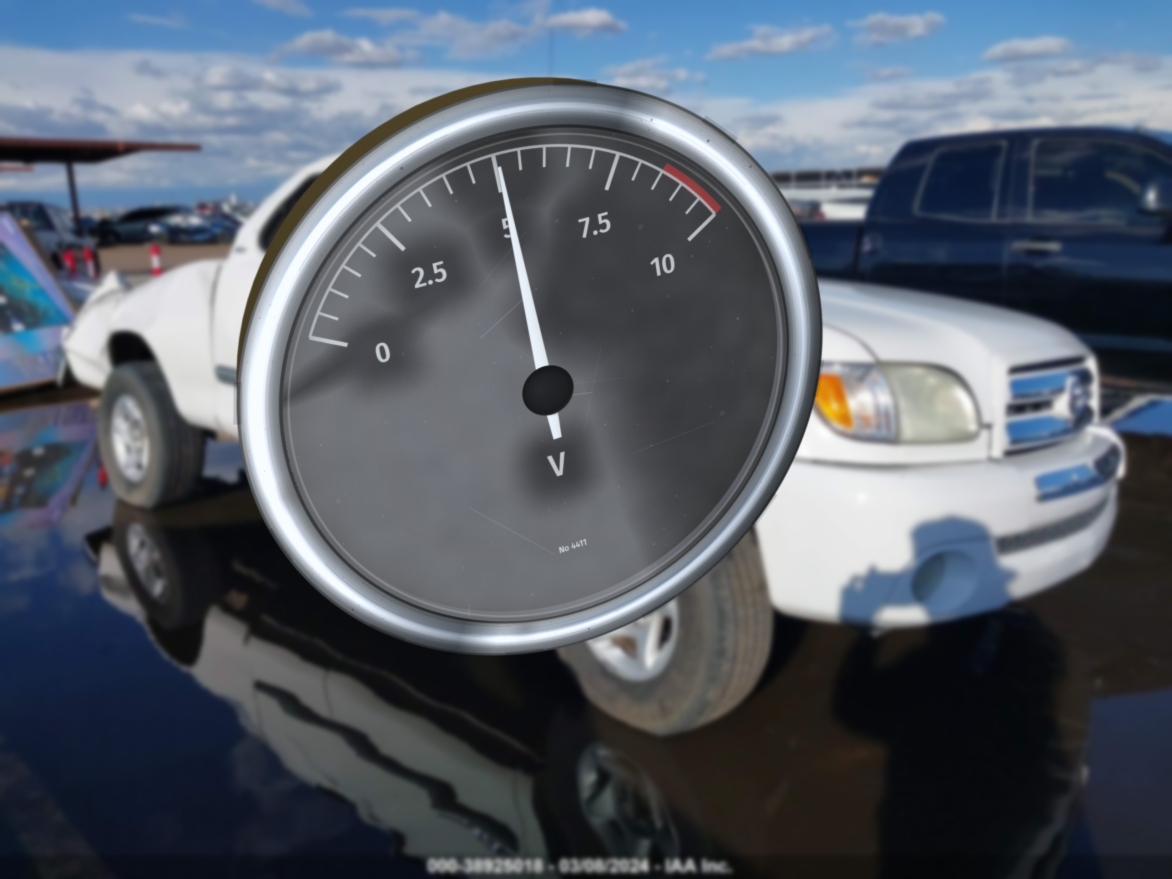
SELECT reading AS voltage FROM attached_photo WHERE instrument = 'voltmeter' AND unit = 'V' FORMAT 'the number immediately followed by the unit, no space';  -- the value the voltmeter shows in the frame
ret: 5V
